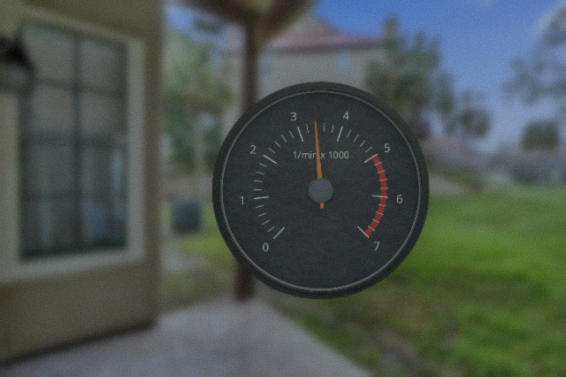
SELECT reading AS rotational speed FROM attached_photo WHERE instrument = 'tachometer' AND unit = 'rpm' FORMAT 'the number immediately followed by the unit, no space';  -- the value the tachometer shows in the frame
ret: 3400rpm
